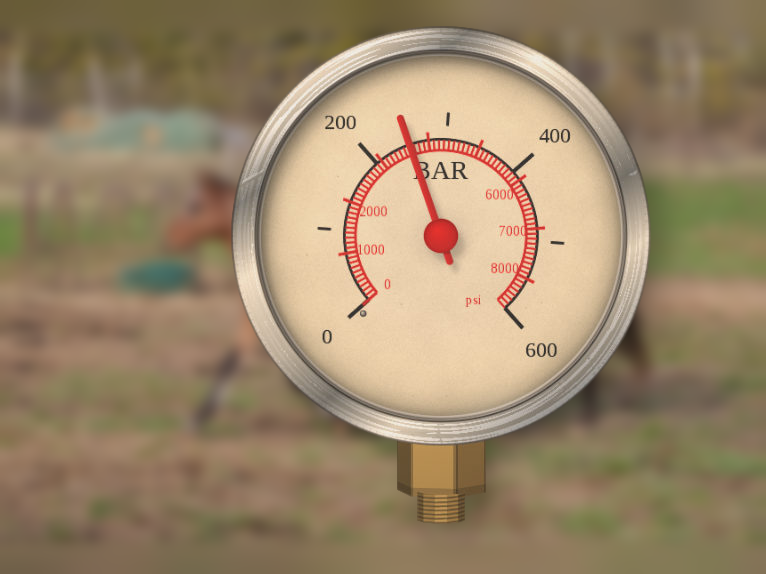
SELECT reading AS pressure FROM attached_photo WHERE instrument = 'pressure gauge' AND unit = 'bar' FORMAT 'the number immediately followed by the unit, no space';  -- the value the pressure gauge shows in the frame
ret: 250bar
